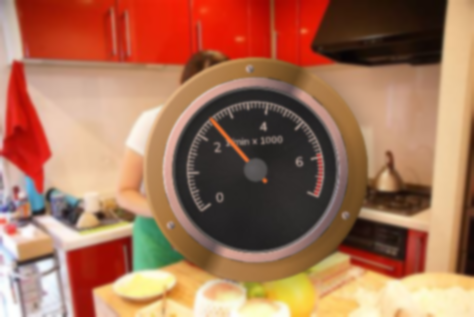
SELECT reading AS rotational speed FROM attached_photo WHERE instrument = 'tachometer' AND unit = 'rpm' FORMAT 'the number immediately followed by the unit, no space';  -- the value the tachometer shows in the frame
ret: 2500rpm
